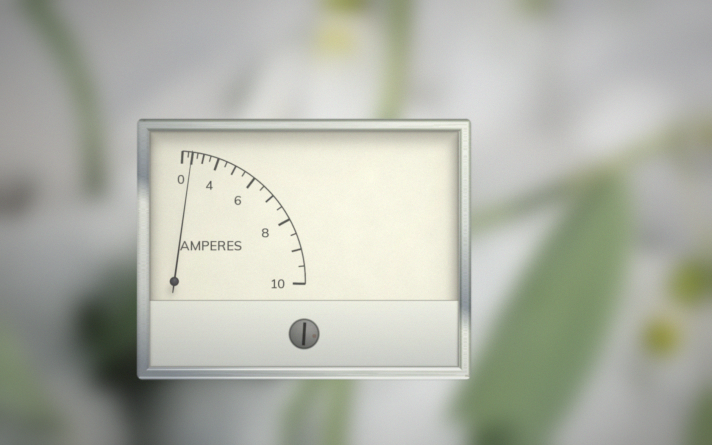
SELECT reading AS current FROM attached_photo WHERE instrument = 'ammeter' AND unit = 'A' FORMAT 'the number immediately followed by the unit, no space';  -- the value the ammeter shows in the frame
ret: 2A
